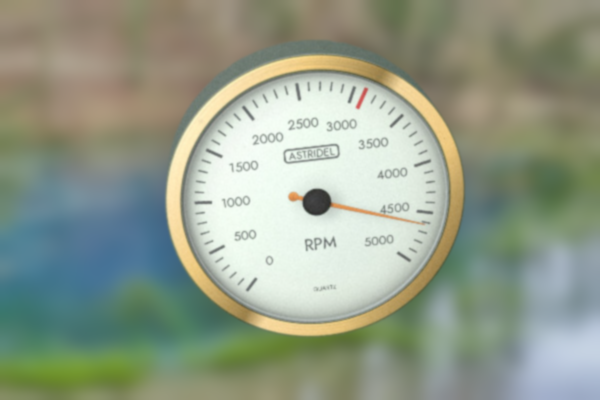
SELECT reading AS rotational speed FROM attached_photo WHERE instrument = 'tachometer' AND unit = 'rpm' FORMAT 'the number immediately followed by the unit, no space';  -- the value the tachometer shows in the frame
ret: 4600rpm
